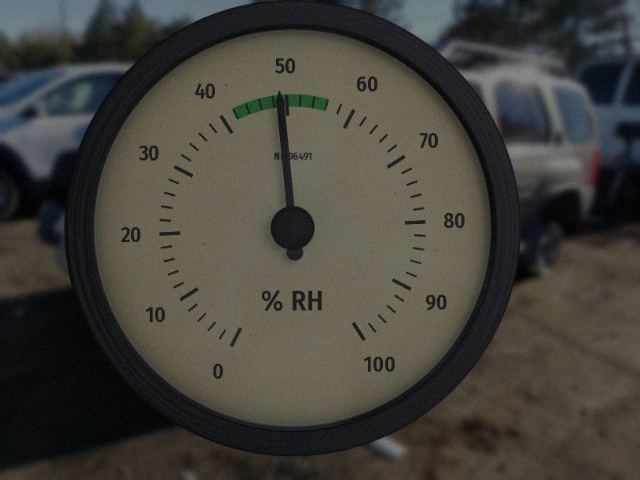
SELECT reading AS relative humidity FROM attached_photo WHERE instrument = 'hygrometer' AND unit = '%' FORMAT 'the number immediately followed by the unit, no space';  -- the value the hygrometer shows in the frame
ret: 49%
